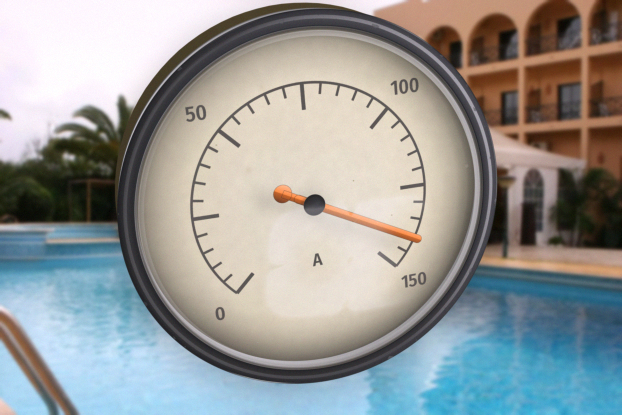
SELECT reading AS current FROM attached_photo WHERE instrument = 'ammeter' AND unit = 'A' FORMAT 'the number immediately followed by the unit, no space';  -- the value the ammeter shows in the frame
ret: 140A
